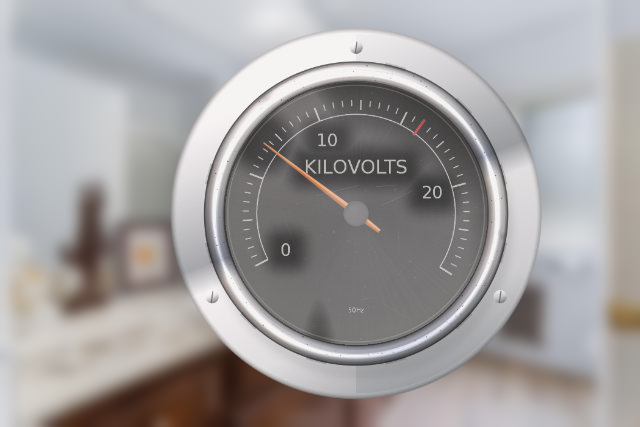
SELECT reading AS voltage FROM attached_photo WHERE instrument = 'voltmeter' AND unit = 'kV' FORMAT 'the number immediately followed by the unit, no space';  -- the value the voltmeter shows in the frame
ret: 6.75kV
